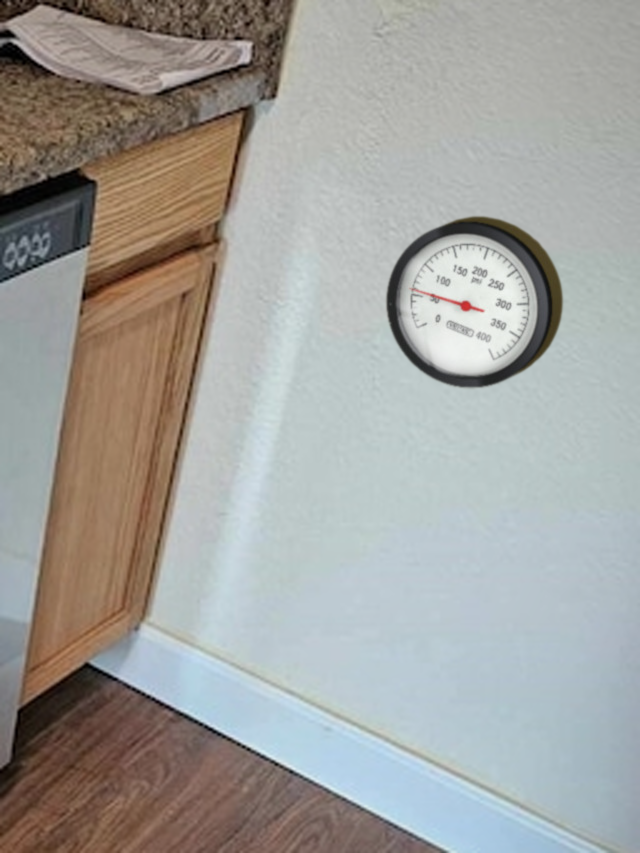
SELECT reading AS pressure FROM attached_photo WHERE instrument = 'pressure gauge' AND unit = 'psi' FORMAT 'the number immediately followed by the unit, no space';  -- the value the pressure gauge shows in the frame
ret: 60psi
